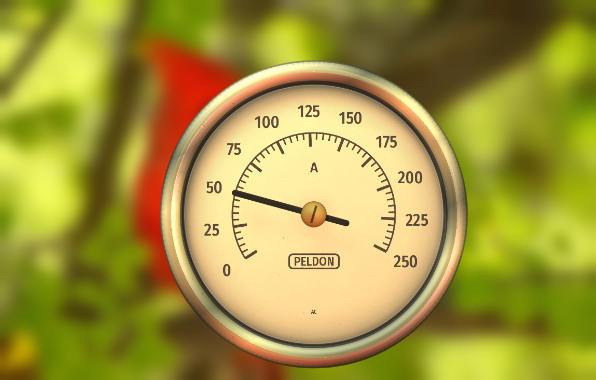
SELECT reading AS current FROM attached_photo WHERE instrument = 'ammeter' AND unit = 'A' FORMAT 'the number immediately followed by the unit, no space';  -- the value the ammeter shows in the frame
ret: 50A
